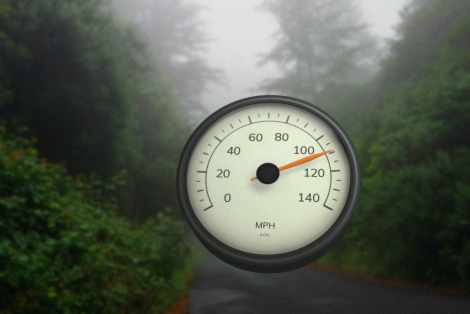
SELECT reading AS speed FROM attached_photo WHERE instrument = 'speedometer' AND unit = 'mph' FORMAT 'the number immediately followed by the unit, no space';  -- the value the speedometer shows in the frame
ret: 110mph
